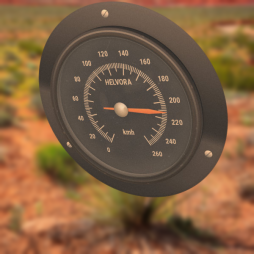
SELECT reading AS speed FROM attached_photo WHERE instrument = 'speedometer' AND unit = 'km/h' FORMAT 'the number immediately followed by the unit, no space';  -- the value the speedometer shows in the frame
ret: 210km/h
